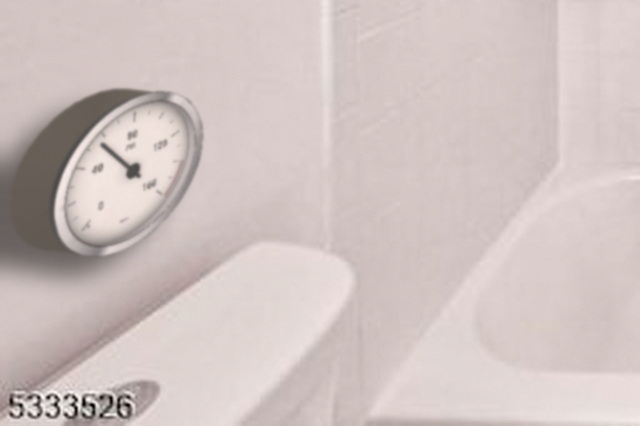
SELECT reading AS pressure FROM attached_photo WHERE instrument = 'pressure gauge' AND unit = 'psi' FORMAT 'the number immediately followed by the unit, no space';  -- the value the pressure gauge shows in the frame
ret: 55psi
